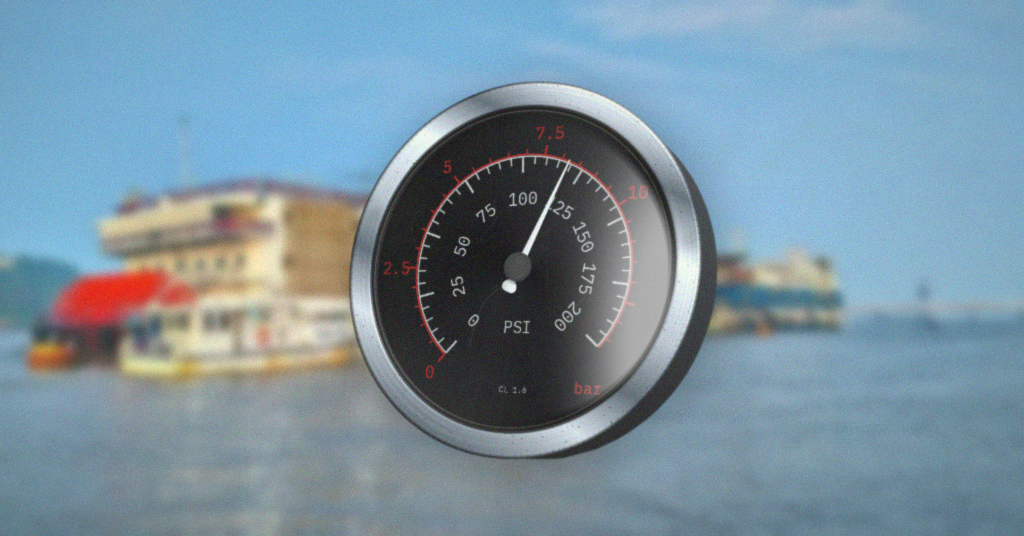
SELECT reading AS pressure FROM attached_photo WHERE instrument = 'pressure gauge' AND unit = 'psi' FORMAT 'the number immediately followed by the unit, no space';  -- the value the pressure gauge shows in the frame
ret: 120psi
